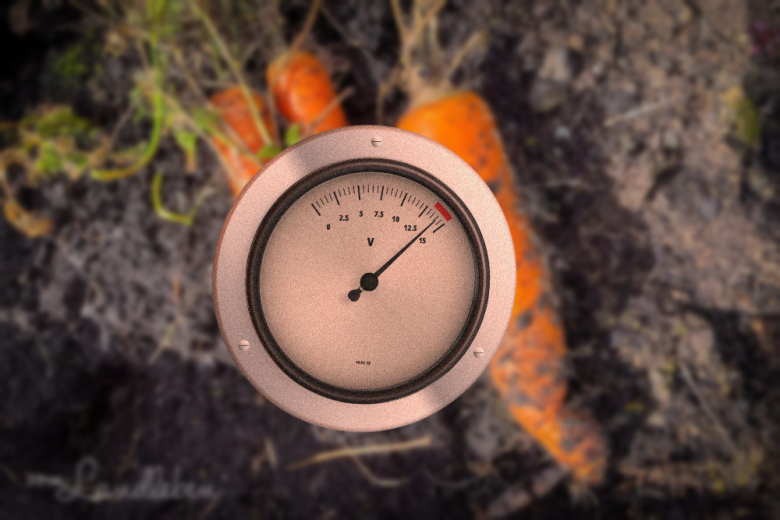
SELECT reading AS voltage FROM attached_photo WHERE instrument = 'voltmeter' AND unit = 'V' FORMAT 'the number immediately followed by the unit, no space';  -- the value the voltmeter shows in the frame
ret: 14V
